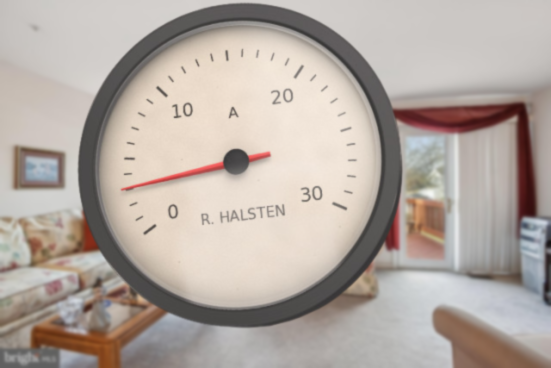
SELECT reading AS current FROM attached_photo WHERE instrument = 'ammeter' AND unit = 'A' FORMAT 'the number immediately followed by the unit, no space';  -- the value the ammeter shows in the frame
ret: 3A
